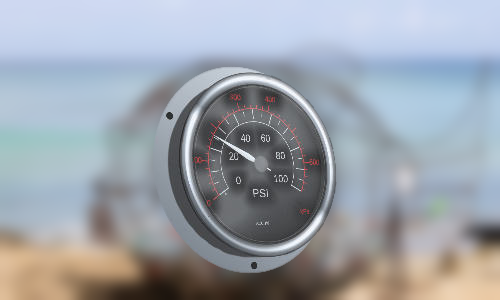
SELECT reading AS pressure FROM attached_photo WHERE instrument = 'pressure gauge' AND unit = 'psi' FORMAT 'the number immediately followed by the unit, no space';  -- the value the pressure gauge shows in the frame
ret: 25psi
